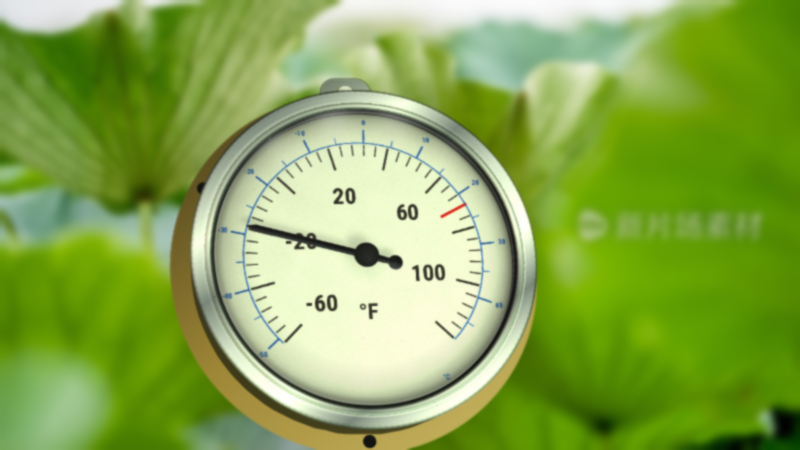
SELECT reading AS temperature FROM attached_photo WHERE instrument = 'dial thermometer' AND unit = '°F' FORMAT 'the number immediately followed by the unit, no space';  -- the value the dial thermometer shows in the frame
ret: -20°F
